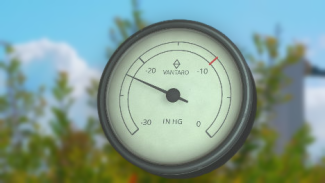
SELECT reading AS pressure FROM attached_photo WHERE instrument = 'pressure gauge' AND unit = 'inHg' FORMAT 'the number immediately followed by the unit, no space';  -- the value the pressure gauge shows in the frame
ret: -22.5inHg
